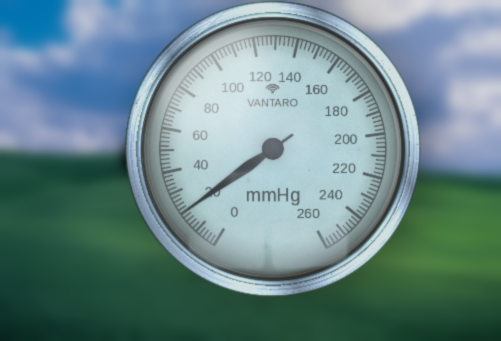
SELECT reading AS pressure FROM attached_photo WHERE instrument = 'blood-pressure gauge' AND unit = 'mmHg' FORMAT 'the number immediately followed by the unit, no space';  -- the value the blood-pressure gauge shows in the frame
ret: 20mmHg
